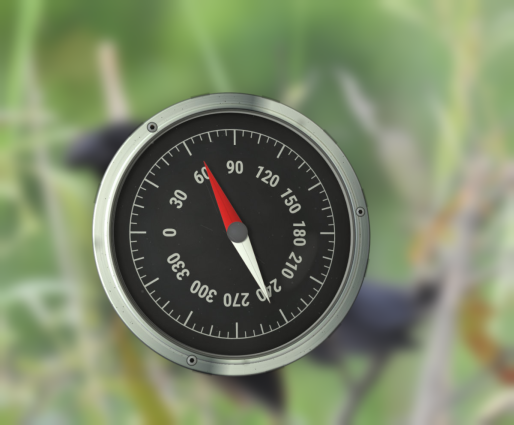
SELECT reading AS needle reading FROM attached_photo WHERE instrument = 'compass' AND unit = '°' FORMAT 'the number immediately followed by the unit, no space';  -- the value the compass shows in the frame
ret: 65°
